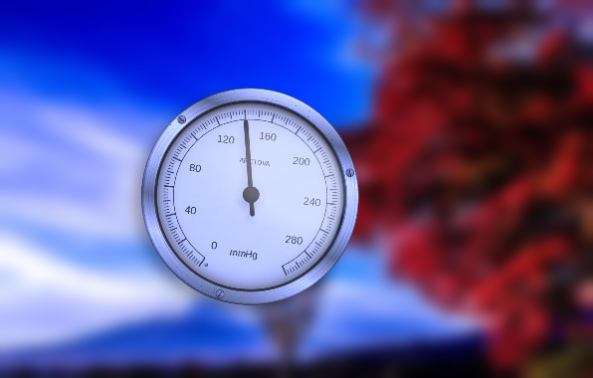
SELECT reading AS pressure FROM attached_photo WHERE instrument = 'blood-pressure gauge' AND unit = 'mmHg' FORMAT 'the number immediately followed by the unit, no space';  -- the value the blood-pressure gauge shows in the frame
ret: 140mmHg
